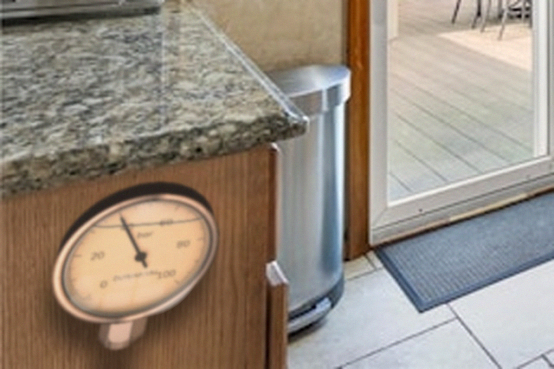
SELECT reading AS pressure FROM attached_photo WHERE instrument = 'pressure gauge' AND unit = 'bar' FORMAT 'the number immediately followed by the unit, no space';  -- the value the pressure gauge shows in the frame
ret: 40bar
